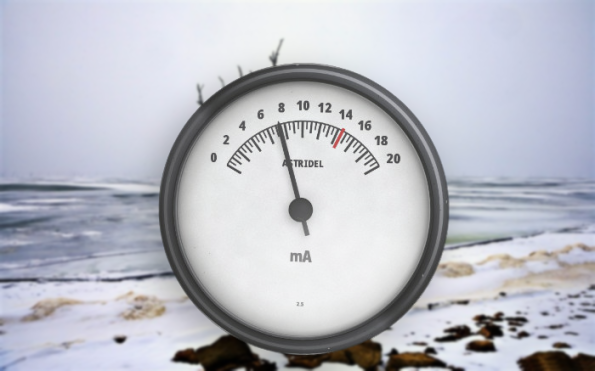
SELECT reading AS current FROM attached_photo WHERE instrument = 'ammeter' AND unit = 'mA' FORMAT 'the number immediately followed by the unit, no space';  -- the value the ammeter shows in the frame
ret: 7.5mA
